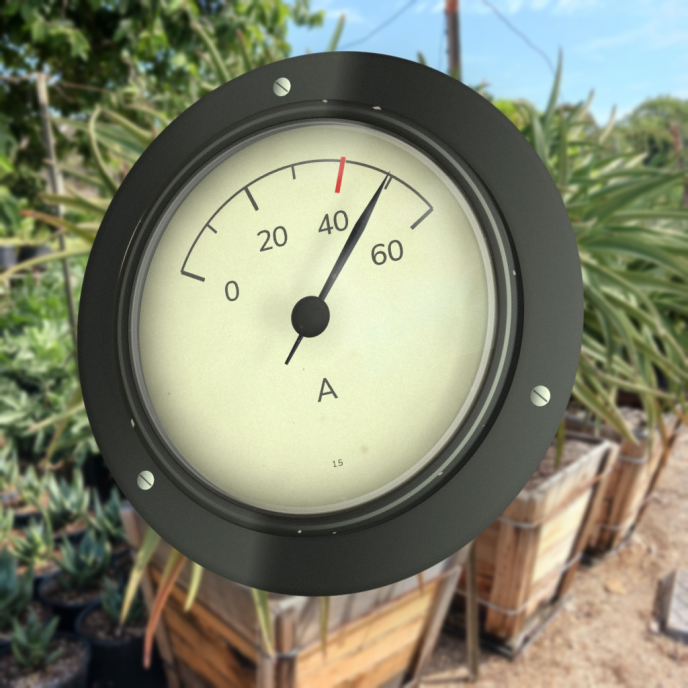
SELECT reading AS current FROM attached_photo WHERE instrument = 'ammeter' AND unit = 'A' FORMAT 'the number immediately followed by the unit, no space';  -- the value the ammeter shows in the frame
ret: 50A
